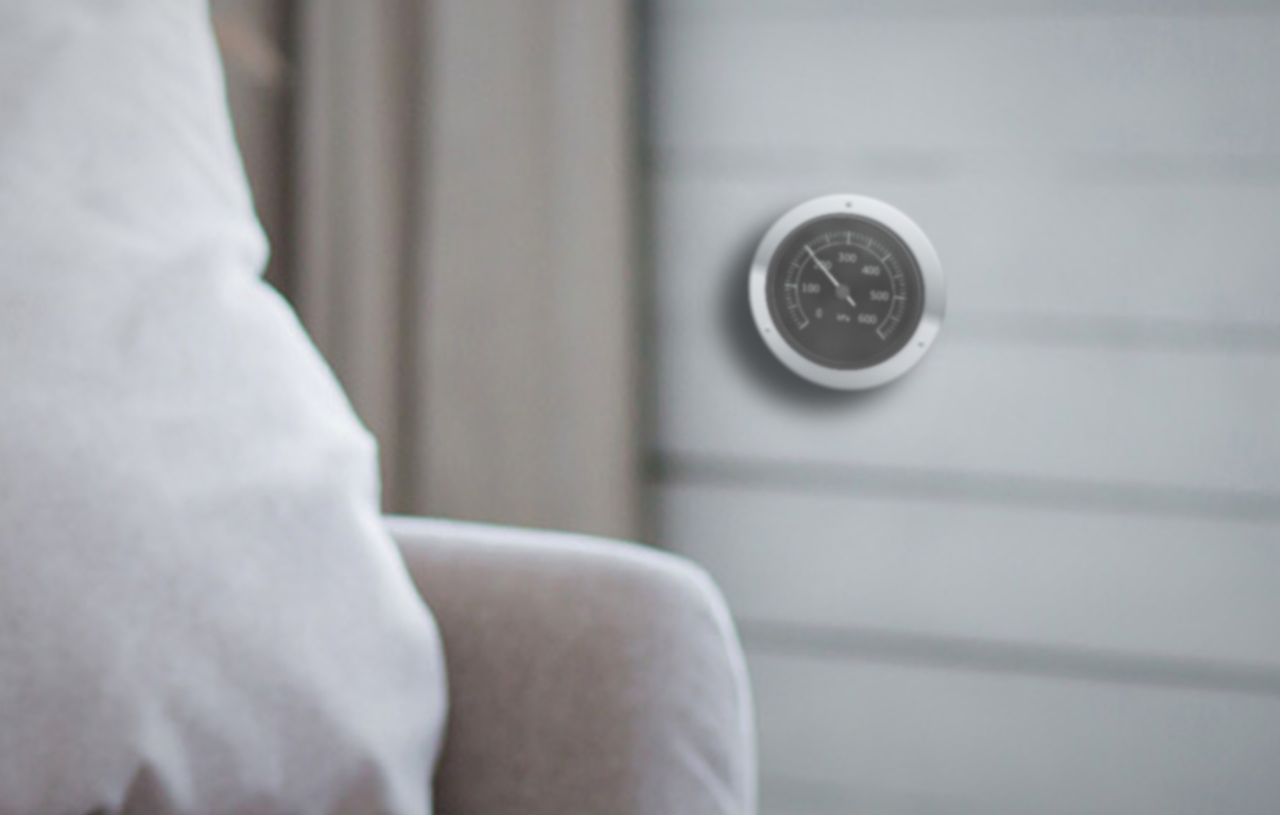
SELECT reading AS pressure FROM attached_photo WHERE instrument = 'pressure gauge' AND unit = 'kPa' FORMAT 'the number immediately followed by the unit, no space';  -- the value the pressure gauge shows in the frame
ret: 200kPa
